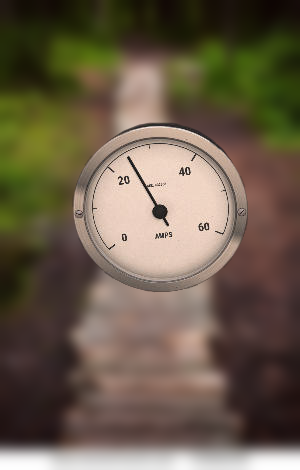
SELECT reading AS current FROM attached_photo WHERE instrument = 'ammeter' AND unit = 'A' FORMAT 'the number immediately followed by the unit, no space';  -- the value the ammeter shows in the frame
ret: 25A
